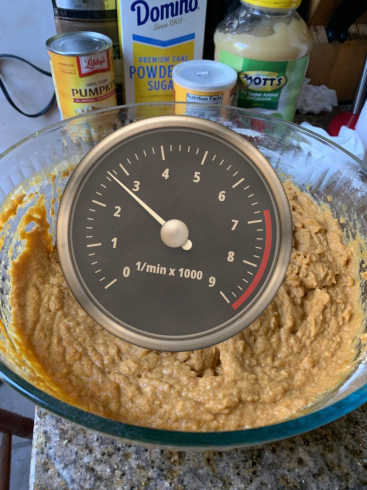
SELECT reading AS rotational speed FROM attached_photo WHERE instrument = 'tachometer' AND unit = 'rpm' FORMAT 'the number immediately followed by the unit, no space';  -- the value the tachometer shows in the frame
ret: 2700rpm
